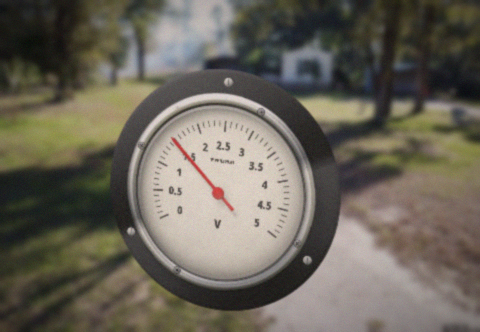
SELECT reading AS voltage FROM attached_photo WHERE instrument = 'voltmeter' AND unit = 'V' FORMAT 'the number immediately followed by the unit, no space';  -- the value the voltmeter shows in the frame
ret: 1.5V
